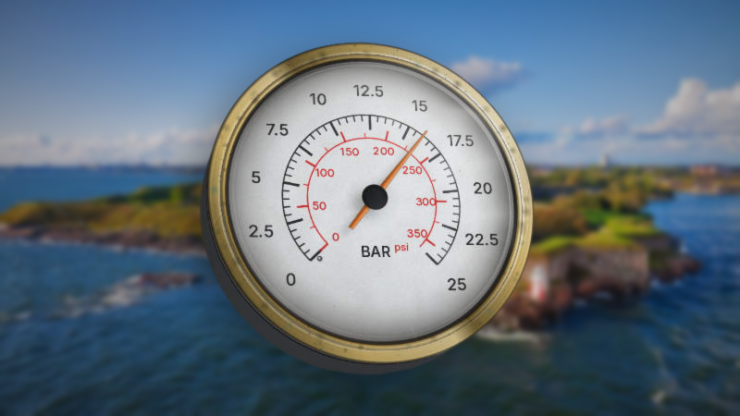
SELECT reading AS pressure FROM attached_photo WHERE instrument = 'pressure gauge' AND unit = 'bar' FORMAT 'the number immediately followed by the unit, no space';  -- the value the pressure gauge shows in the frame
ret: 16bar
